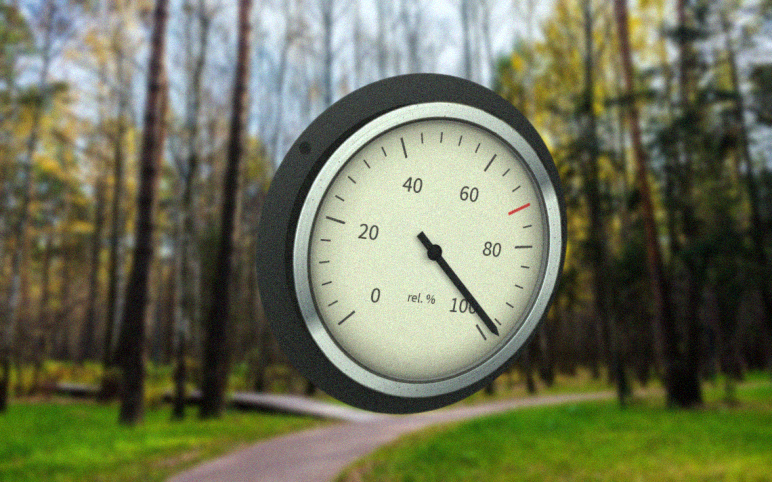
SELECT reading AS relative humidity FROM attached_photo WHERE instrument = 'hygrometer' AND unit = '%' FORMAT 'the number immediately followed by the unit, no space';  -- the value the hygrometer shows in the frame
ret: 98%
